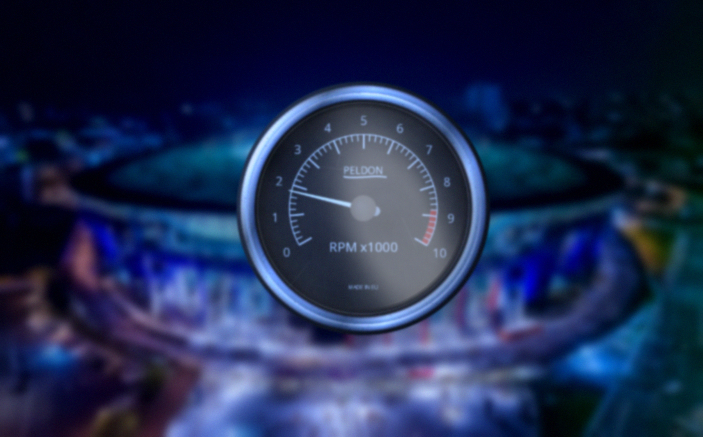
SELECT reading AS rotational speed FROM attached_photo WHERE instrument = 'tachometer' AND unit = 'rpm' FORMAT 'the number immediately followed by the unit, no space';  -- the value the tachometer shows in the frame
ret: 1800rpm
